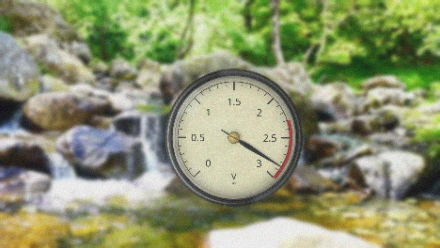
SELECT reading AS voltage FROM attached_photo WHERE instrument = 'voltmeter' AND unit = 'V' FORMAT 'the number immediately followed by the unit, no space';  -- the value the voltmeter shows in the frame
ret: 2.85V
